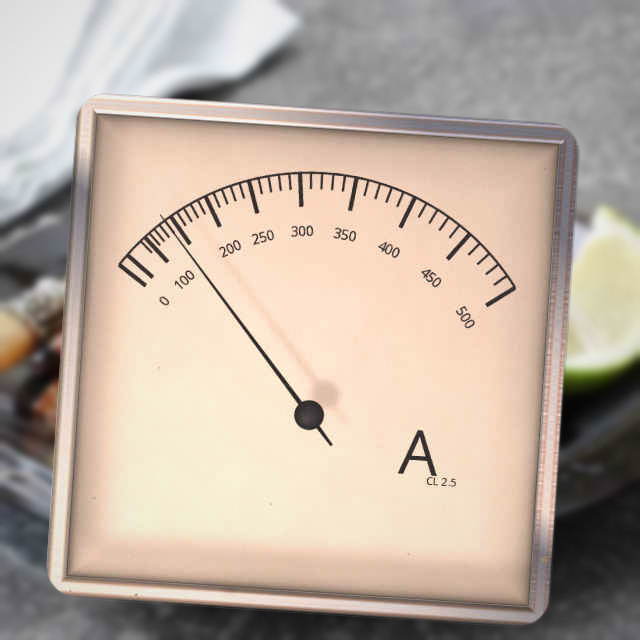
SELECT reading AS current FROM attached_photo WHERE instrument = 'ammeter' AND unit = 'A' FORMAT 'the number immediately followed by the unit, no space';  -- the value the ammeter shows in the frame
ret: 140A
